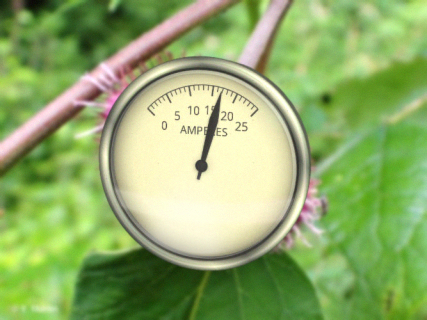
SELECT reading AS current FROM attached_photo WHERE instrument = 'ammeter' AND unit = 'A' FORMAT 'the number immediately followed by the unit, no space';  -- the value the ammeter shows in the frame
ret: 17A
